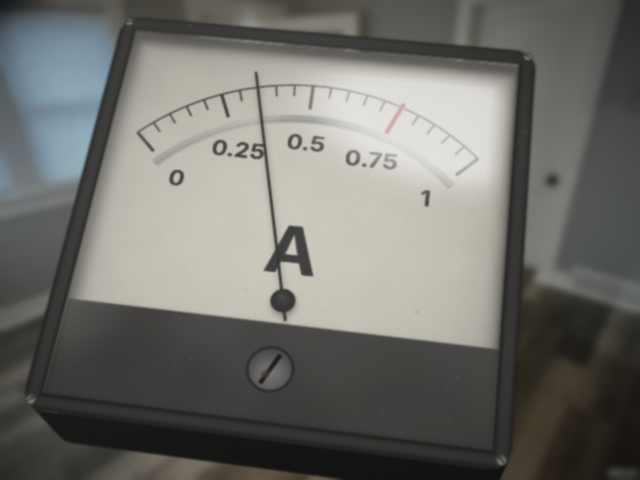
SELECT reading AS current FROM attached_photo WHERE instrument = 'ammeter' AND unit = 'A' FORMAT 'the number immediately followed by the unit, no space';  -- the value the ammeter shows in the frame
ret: 0.35A
